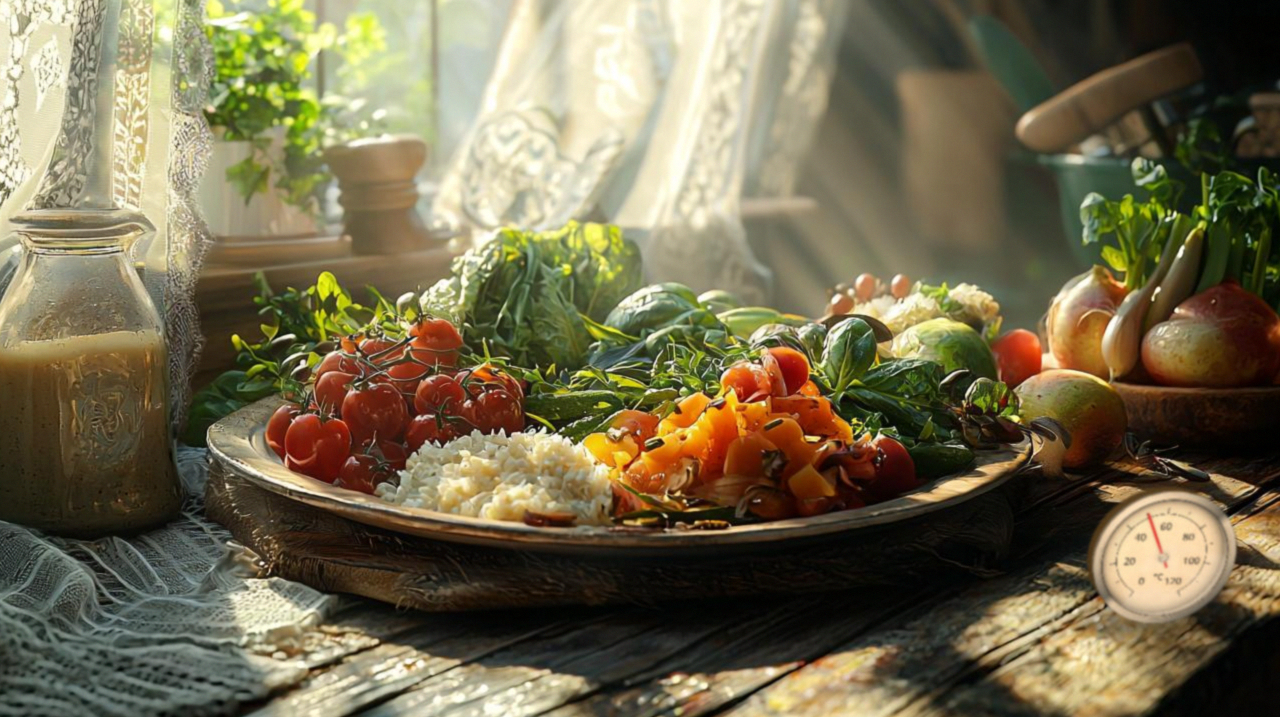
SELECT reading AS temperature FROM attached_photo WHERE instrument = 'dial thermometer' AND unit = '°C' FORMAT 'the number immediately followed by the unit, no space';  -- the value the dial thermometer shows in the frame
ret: 50°C
